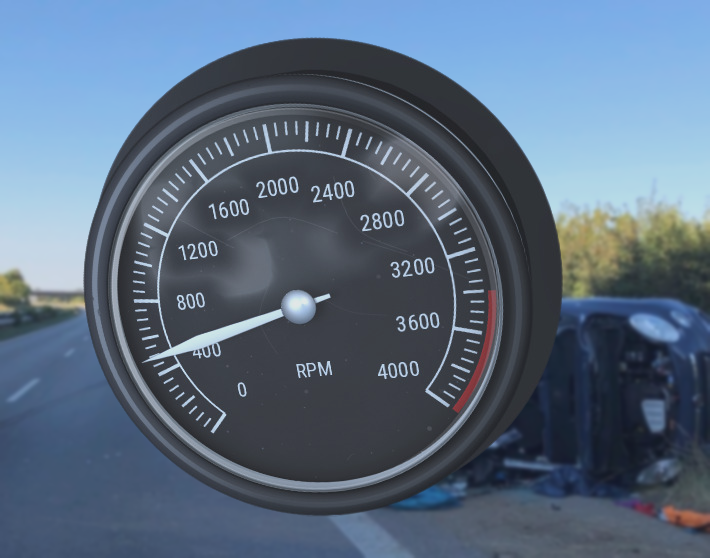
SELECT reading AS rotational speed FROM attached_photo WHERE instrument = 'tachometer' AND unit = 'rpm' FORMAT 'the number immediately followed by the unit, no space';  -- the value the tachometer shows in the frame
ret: 500rpm
